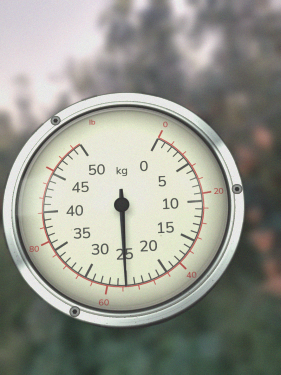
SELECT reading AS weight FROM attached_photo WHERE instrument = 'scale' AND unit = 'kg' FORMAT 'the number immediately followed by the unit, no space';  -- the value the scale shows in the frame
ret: 25kg
